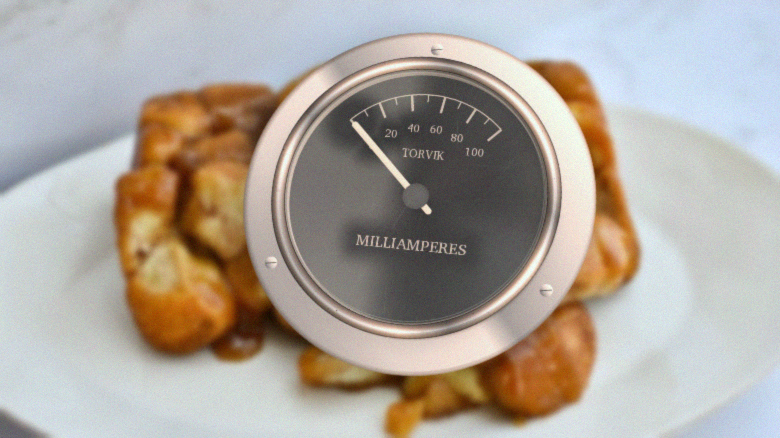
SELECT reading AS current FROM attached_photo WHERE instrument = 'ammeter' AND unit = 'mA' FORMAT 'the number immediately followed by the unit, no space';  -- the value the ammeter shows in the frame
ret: 0mA
